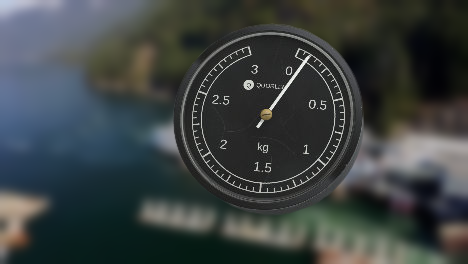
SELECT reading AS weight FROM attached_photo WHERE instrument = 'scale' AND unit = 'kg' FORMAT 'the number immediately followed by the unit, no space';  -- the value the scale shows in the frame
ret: 0.1kg
